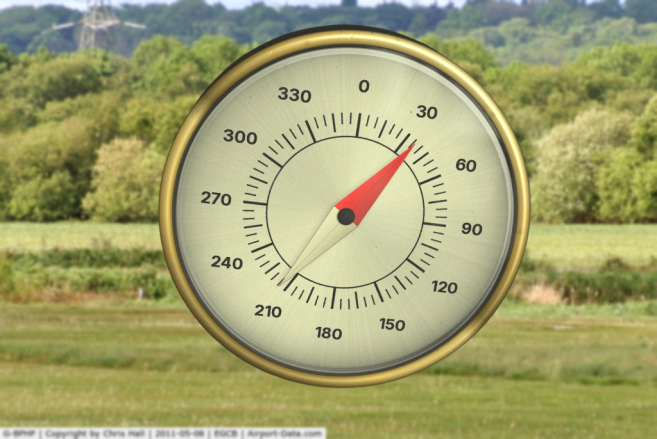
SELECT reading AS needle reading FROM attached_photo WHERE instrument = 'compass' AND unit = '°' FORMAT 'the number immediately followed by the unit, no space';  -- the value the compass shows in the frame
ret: 35°
